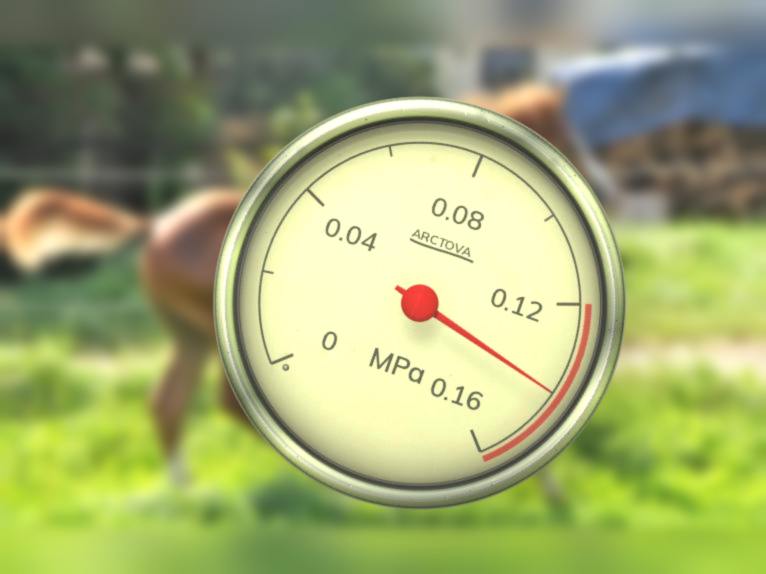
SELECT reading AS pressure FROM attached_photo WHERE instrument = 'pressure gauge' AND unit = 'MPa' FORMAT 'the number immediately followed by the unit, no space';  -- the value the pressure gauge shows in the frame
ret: 0.14MPa
